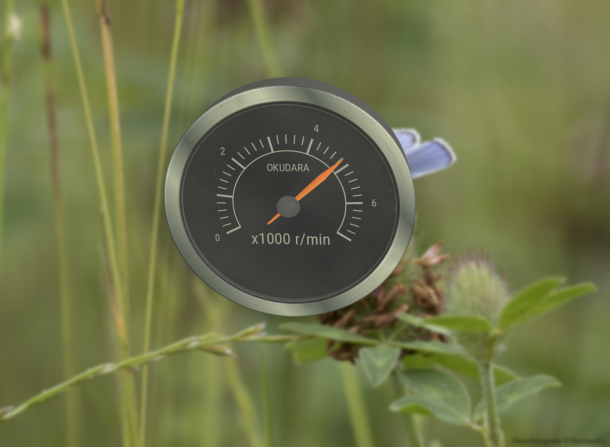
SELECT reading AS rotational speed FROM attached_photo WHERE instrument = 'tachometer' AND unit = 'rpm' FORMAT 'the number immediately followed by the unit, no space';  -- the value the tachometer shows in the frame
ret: 4800rpm
